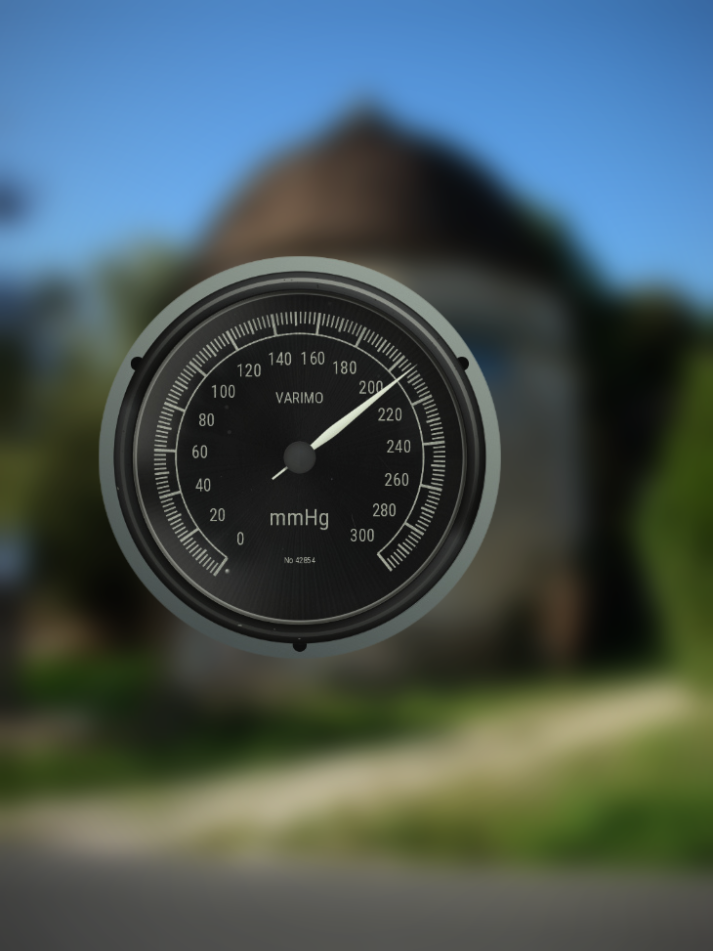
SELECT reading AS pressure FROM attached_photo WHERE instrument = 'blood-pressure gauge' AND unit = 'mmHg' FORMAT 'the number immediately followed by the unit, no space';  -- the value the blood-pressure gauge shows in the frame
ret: 206mmHg
